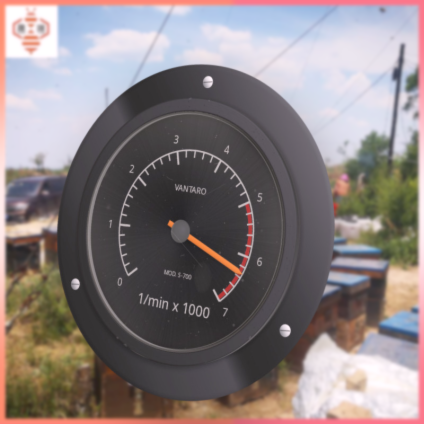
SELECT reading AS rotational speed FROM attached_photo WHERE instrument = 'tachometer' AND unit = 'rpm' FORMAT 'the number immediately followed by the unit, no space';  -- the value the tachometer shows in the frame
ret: 6300rpm
